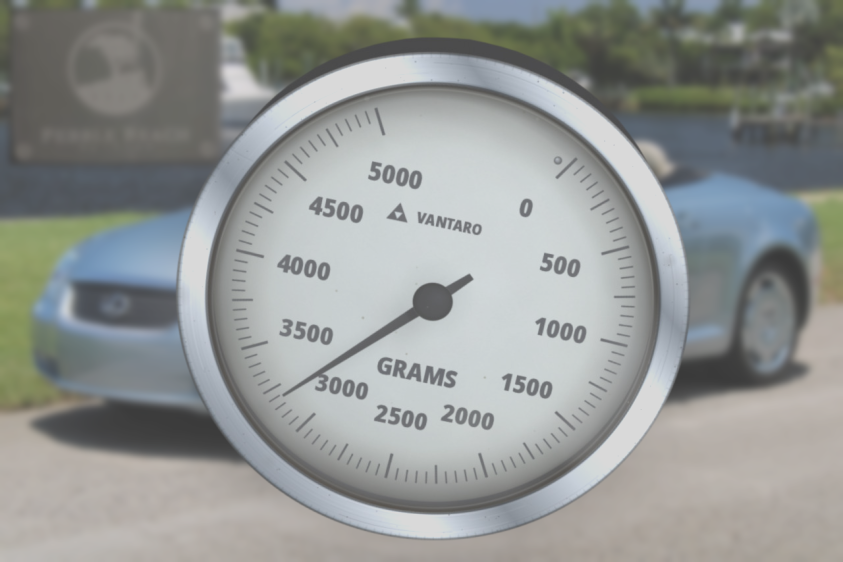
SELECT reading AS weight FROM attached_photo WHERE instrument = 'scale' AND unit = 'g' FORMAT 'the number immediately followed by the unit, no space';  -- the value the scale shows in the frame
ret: 3200g
